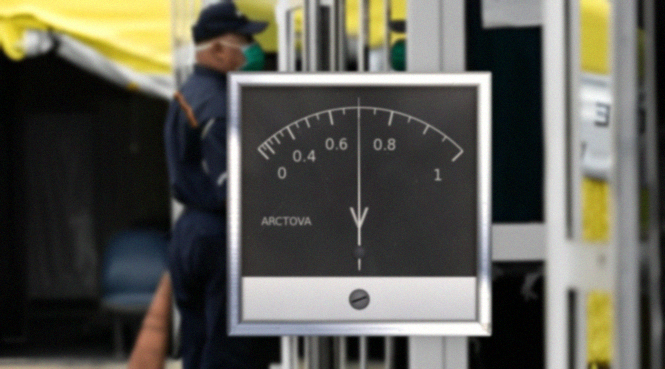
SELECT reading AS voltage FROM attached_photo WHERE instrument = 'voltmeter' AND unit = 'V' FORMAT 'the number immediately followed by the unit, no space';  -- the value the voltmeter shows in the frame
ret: 0.7V
